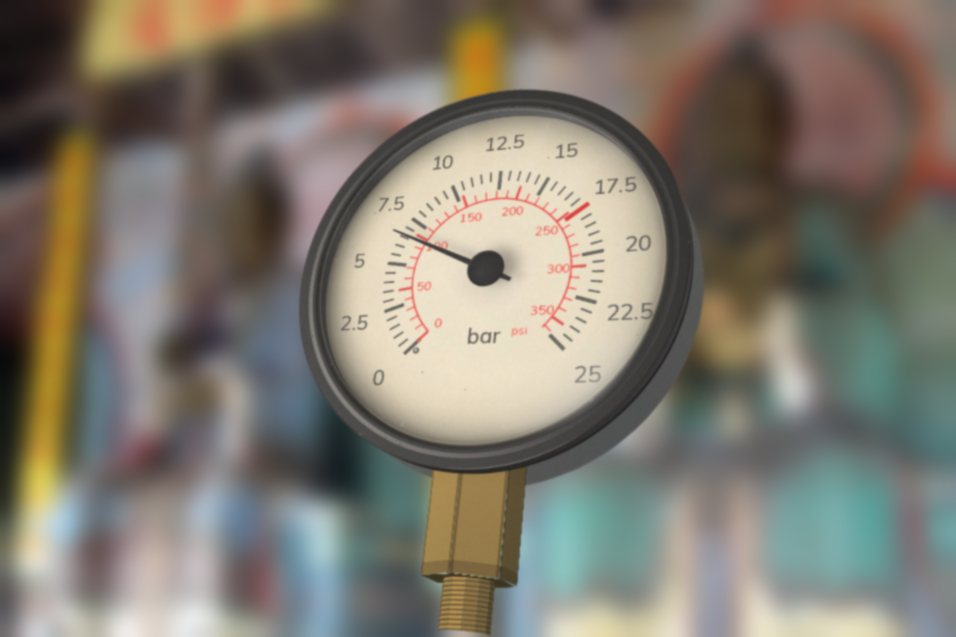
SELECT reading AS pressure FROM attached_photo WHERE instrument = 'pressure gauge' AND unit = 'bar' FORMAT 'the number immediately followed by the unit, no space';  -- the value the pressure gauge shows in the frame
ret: 6.5bar
